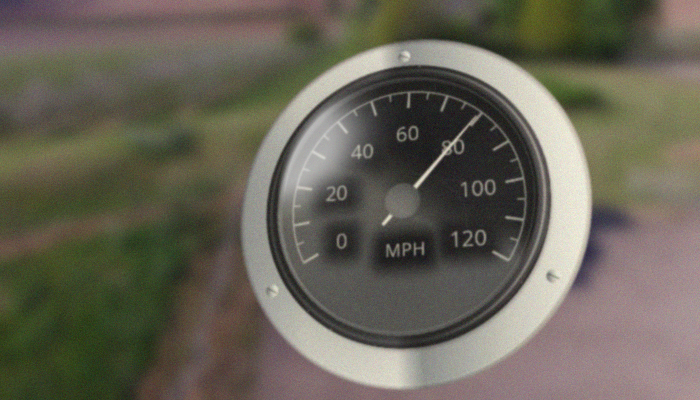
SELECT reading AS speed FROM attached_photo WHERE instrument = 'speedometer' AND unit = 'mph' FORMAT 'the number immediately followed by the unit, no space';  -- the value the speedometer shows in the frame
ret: 80mph
